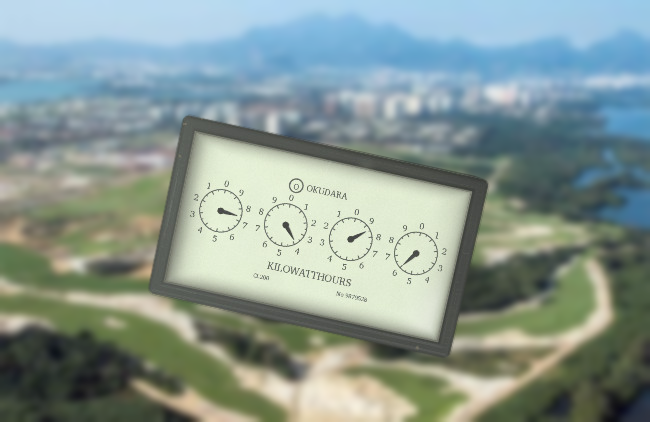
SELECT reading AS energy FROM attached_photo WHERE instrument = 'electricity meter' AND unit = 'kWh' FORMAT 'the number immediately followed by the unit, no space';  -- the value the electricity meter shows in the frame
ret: 7386kWh
